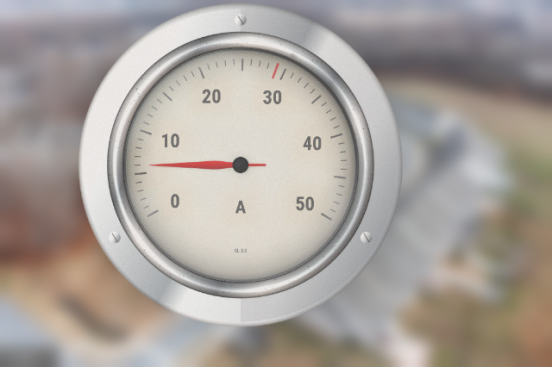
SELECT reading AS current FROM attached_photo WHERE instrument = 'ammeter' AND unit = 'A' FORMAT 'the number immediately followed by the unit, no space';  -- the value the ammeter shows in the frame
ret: 6A
